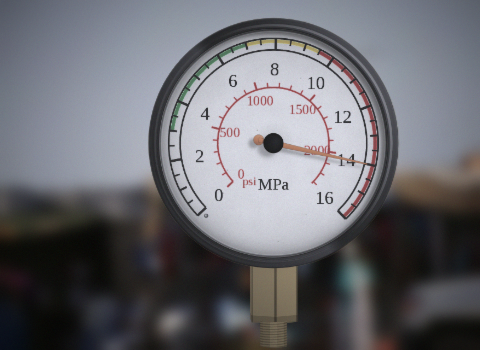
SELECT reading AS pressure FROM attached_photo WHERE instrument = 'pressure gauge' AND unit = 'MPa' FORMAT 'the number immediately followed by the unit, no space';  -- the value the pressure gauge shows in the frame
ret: 14MPa
